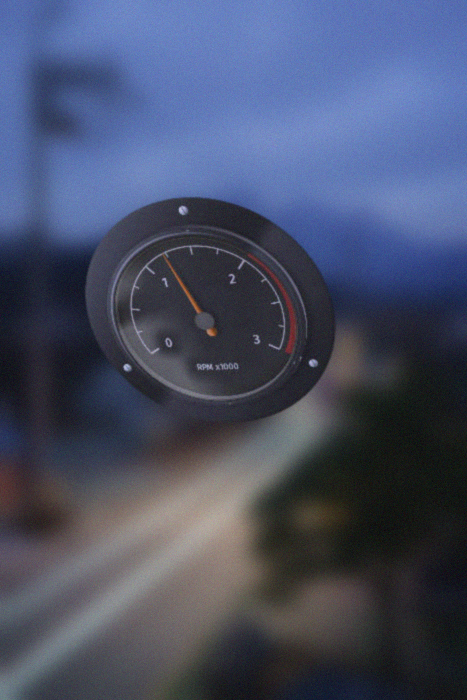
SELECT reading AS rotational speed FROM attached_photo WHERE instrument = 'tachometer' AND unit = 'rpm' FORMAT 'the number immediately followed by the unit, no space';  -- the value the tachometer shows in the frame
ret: 1250rpm
